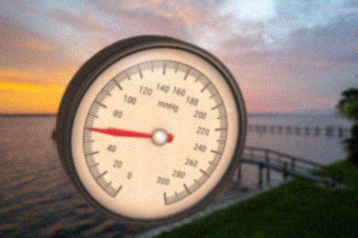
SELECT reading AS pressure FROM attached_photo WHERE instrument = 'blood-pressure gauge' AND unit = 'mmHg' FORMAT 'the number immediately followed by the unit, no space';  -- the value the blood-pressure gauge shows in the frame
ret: 60mmHg
